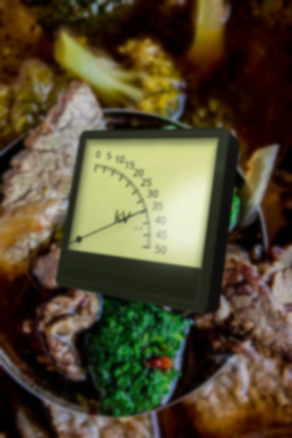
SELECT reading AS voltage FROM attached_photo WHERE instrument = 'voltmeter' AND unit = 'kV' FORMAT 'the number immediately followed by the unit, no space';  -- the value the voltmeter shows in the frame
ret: 35kV
